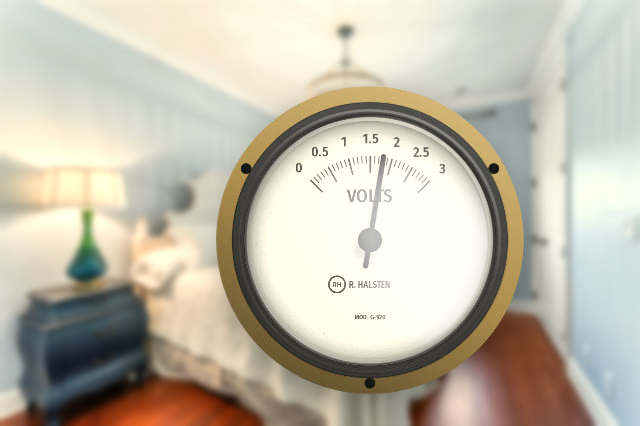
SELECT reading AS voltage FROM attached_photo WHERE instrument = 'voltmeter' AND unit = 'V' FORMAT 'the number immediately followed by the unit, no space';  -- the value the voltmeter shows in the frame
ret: 1.8V
